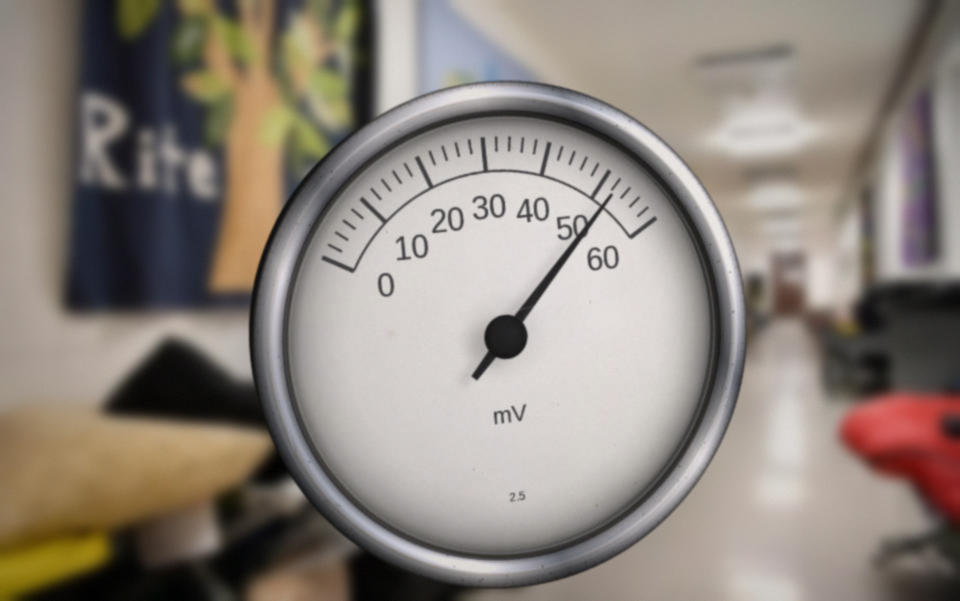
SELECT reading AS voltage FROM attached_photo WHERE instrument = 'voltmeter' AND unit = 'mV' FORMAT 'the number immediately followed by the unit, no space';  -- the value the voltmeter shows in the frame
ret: 52mV
